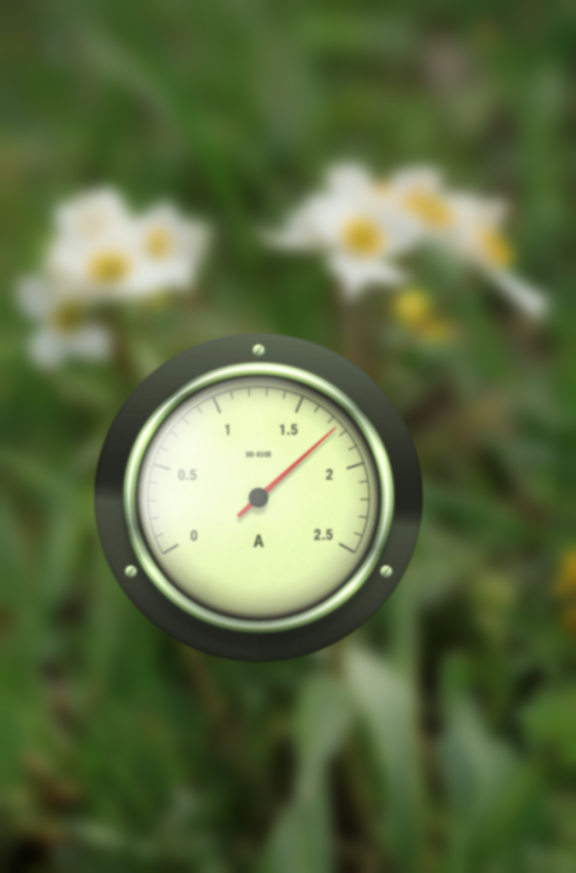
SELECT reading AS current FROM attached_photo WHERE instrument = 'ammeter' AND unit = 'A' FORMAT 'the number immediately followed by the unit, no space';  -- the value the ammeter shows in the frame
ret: 1.75A
